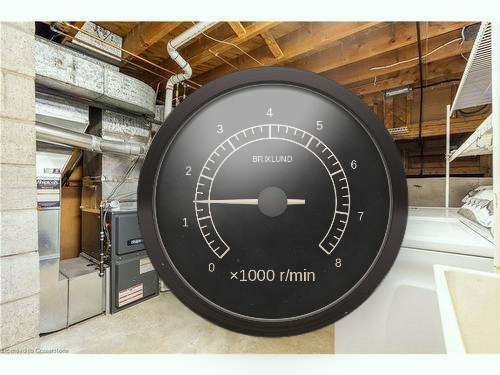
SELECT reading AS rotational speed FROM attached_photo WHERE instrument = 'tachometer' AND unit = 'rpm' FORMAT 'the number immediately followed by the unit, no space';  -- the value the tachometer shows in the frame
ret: 1400rpm
